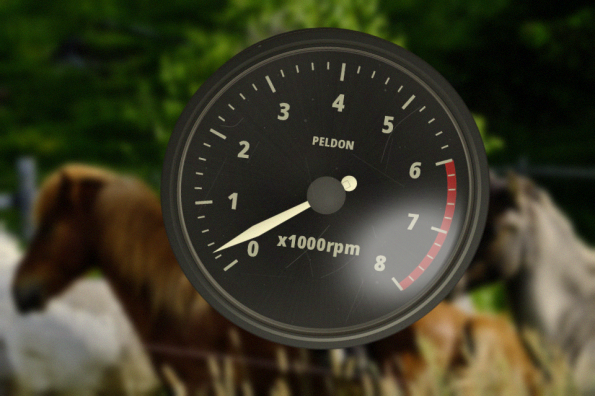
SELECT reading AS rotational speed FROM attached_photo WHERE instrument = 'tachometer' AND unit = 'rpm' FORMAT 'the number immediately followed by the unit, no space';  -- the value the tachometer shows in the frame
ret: 300rpm
